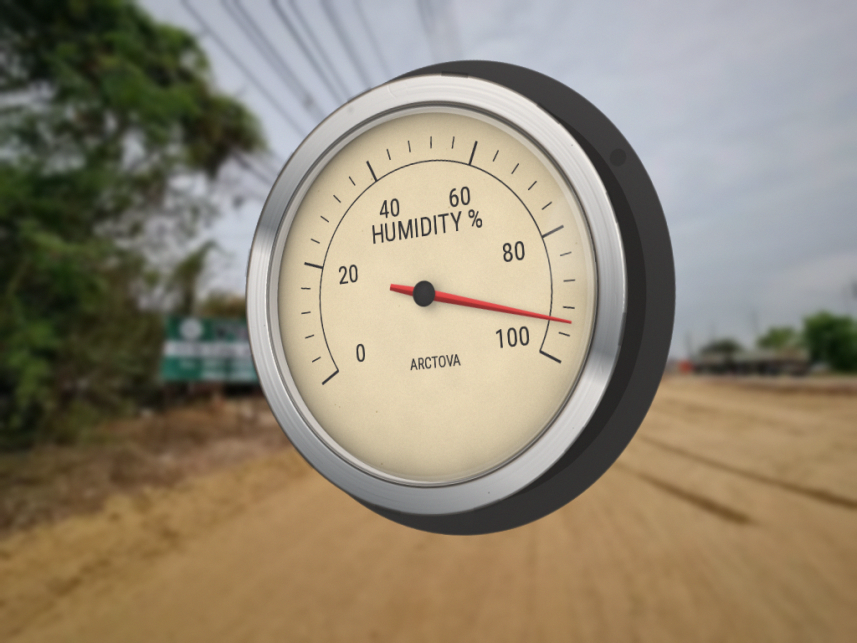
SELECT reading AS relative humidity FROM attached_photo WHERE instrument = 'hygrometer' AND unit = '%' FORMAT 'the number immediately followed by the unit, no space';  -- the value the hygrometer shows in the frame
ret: 94%
